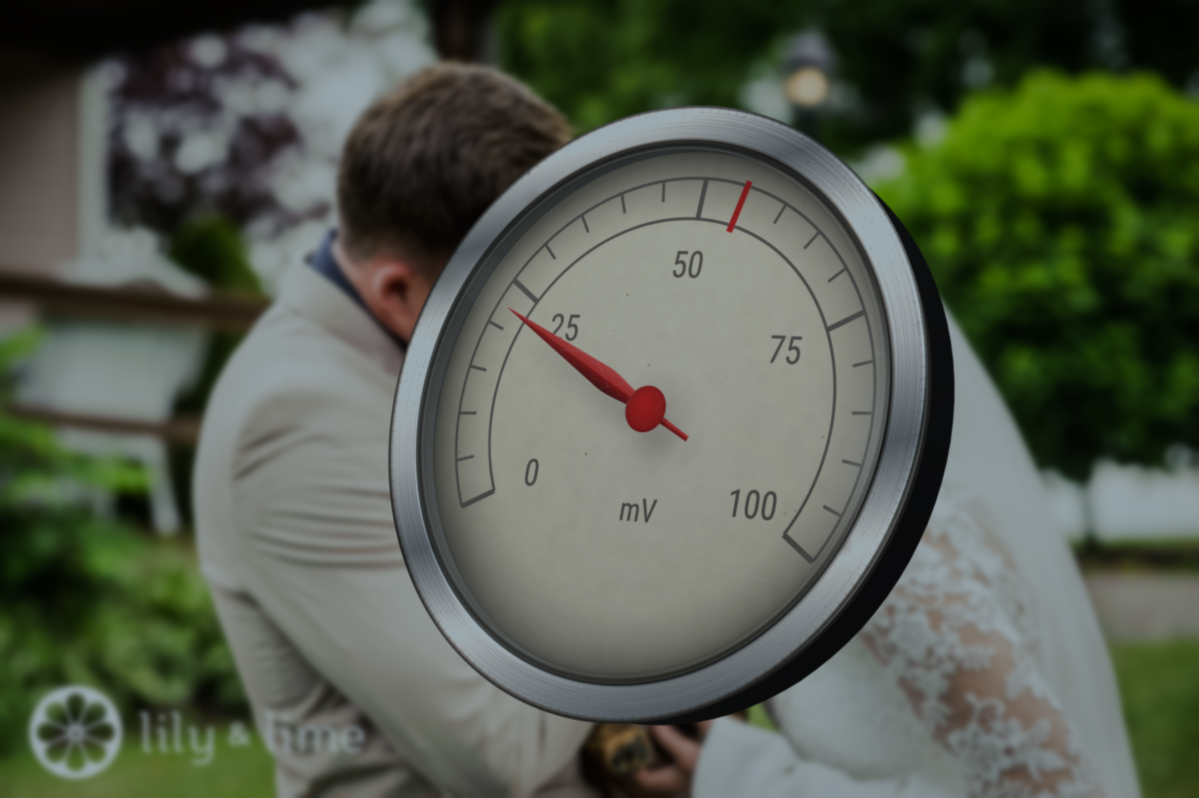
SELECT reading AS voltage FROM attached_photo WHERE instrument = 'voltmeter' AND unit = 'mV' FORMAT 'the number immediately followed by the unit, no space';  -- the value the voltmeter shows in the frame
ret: 22.5mV
